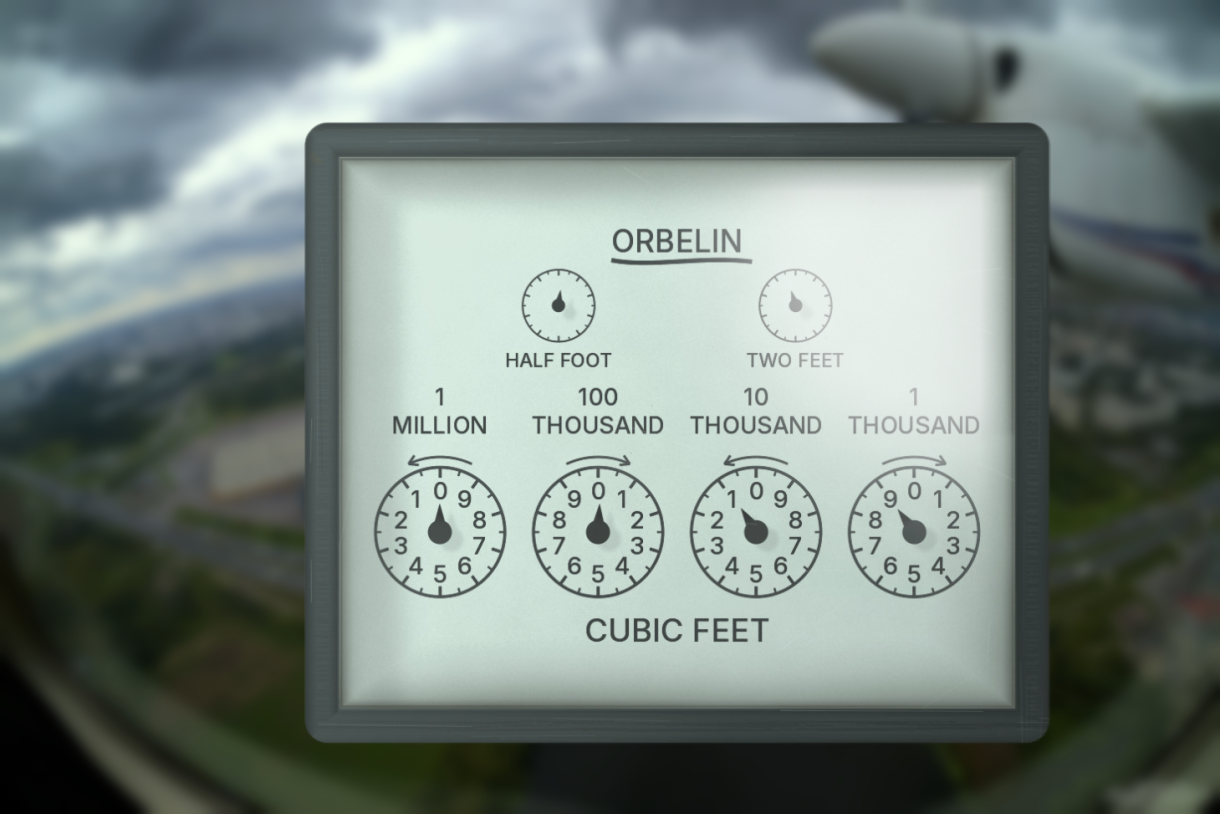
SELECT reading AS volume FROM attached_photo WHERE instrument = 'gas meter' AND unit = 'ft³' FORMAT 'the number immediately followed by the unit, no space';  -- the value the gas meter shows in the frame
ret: 900ft³
